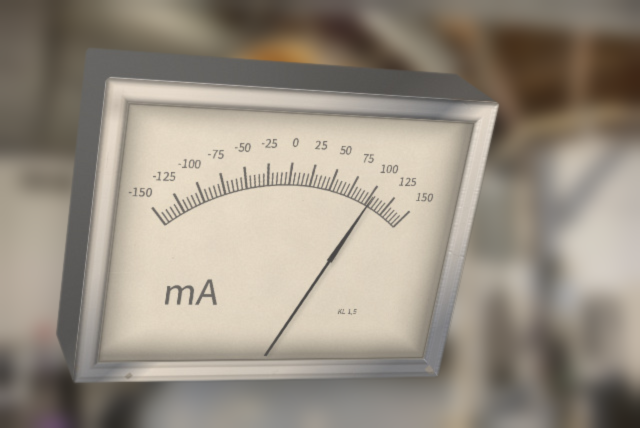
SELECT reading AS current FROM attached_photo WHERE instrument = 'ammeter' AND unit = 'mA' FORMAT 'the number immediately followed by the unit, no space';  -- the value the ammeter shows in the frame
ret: 100mA
